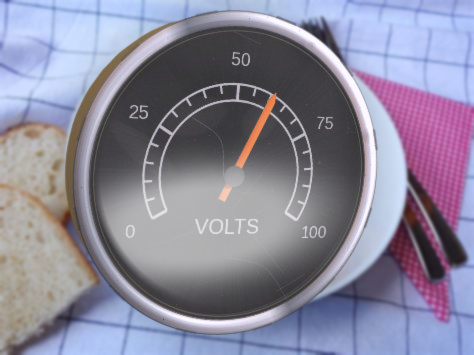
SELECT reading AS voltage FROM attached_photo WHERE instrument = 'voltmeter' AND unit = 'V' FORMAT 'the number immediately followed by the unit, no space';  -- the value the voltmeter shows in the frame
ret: 60V
